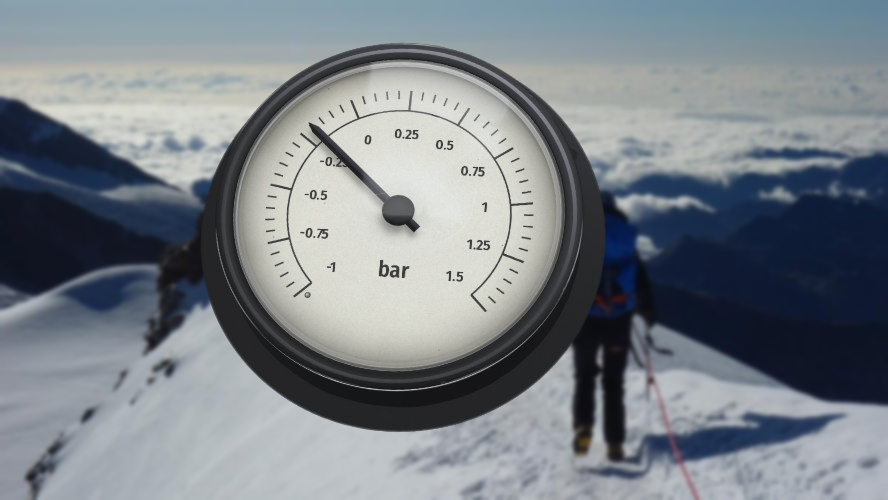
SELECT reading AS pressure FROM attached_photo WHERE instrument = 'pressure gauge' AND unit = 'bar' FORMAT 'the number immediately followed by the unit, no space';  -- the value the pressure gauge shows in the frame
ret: -0.2bar
